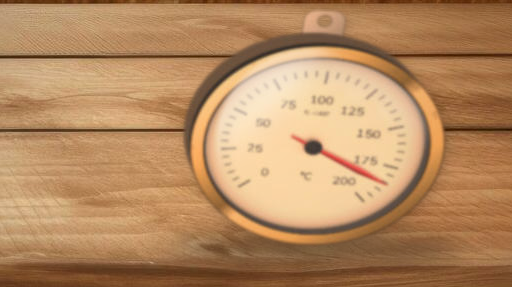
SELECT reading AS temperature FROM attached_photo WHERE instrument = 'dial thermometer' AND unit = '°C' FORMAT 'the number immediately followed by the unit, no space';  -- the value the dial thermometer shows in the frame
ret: 185°C
